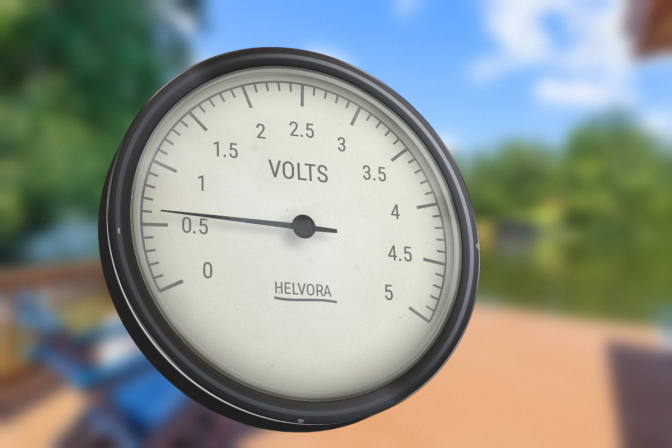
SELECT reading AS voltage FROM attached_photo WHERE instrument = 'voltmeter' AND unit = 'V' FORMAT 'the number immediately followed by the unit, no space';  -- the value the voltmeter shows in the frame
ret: 0.6V
